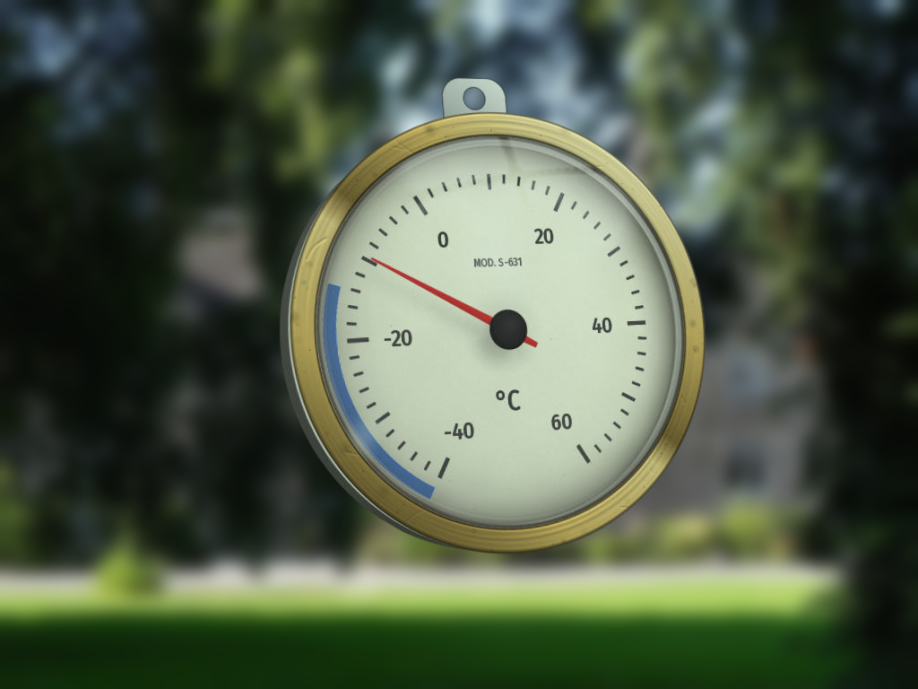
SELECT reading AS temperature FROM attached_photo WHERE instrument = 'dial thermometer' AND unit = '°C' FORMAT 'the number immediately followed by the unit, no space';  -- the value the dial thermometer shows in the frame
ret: -10°C
